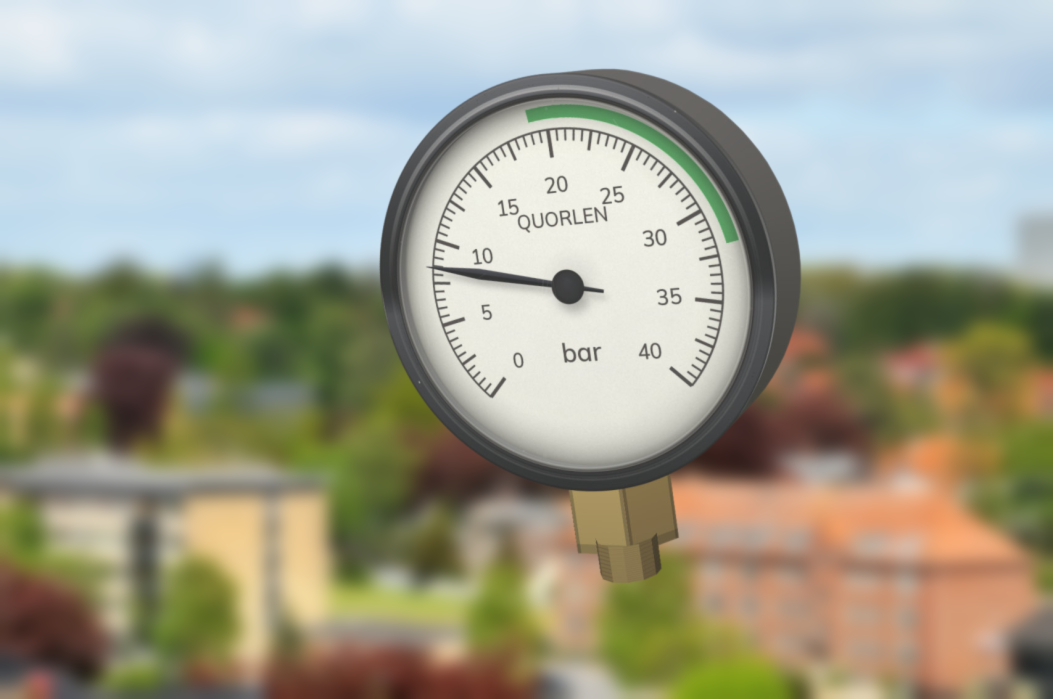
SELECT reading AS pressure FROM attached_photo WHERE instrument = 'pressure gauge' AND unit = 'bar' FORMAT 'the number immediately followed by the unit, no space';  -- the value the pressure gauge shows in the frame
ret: 8.5bar
